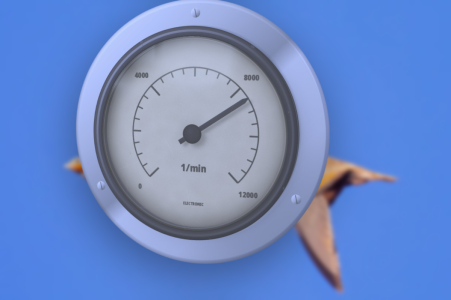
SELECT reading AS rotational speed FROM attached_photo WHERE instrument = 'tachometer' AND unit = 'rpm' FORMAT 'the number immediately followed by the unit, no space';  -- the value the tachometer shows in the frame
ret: 8500rpm
